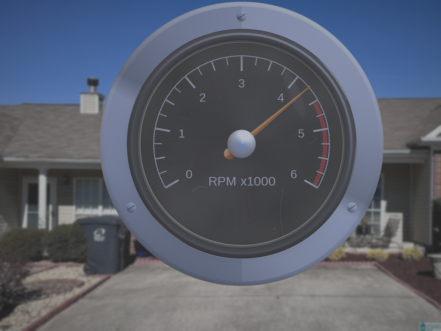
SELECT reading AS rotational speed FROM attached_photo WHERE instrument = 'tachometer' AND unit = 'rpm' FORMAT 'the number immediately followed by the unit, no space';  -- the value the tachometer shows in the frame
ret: 4250rpm
